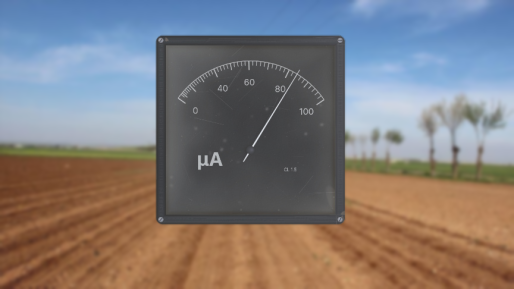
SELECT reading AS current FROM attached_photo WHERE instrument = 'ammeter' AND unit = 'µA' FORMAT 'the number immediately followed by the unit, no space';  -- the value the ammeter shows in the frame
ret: 84µA
